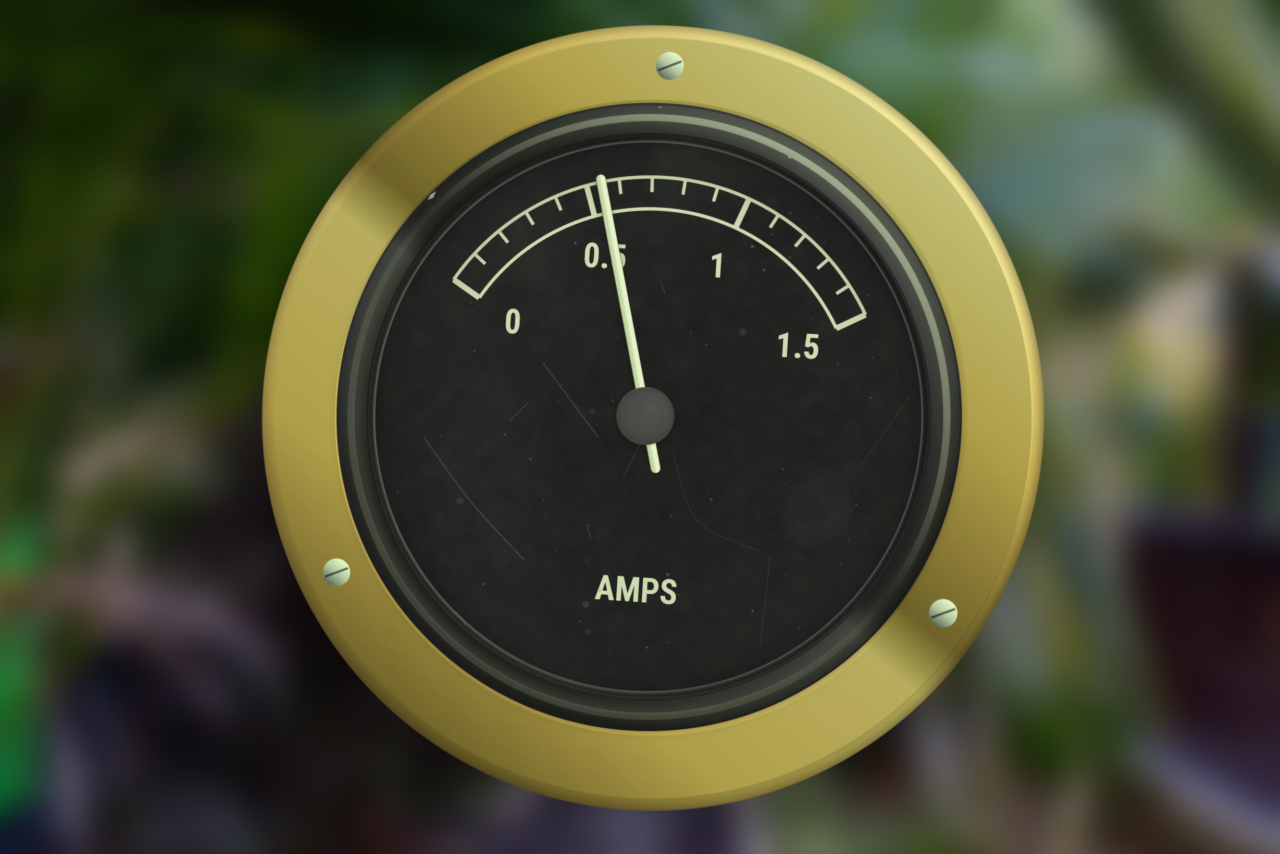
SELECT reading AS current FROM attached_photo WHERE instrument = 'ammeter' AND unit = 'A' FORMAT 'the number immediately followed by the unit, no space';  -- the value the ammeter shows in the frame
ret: 0.55A
